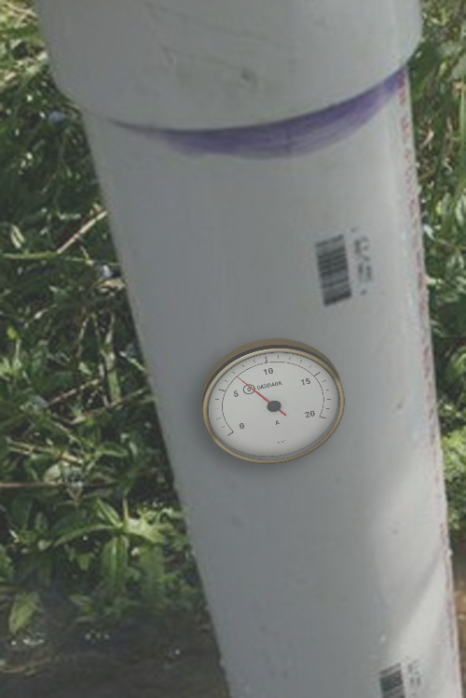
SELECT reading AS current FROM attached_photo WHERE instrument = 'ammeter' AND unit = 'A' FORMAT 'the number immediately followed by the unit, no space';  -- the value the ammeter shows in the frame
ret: 7A
